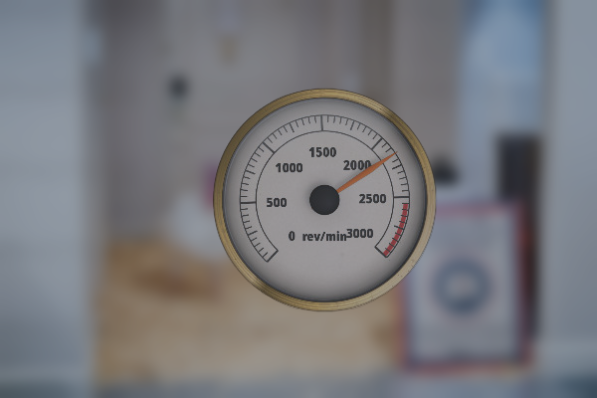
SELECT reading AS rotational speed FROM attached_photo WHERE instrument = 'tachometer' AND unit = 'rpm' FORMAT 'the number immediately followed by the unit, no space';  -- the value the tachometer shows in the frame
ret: 2150rpm
